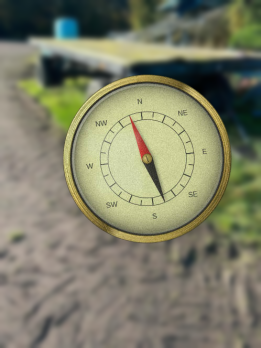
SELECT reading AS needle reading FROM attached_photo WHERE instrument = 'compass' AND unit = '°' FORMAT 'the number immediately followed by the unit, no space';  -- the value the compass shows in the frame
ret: 345°
